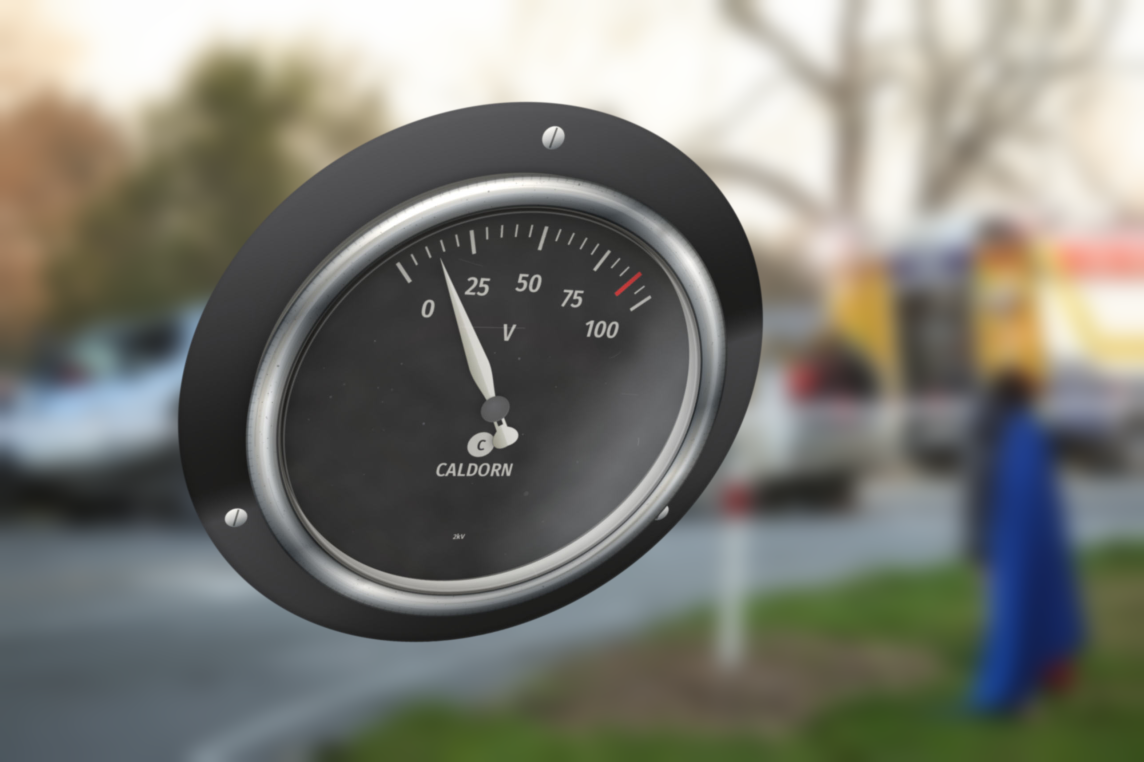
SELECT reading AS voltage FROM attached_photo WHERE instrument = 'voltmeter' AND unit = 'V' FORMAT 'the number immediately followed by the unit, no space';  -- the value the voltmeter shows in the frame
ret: 12.5V
